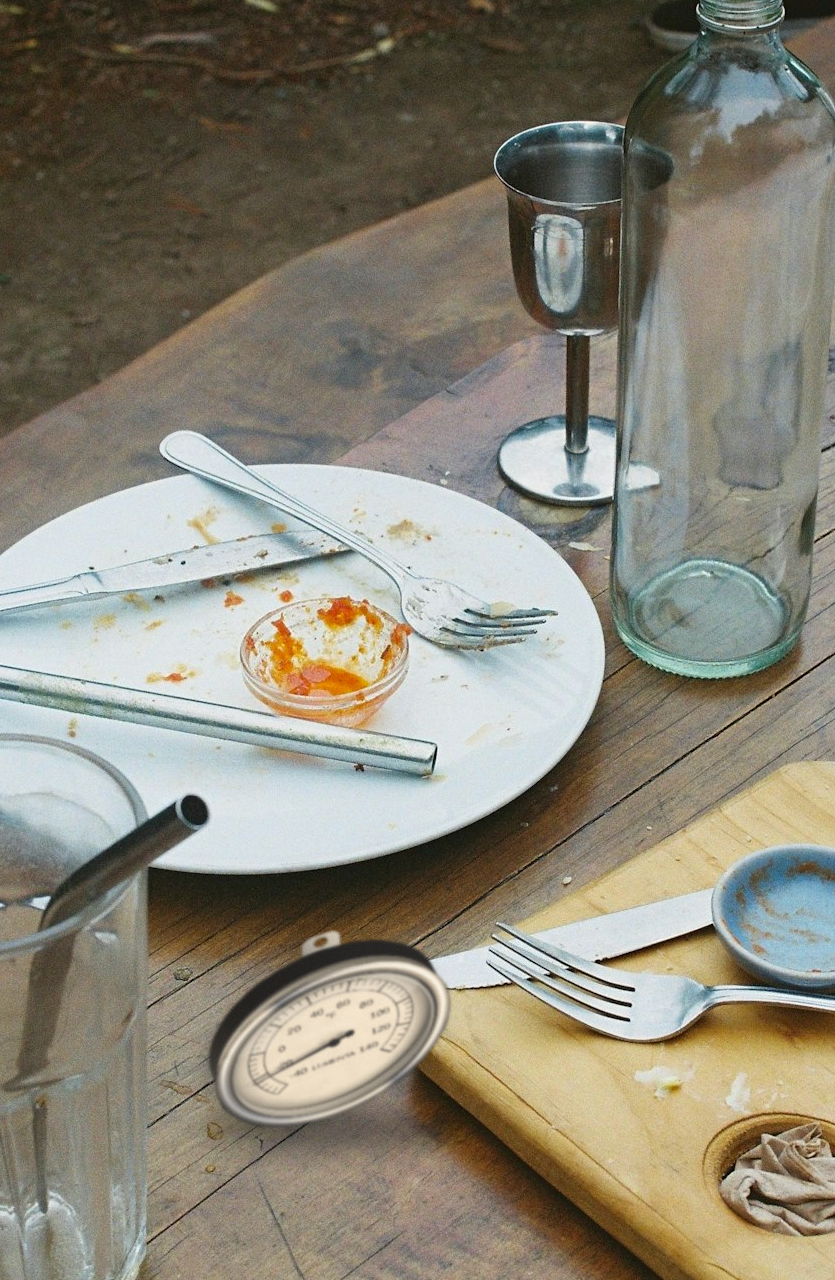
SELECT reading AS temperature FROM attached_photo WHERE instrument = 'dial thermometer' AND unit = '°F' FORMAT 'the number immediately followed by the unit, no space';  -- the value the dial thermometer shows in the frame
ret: -20°F
